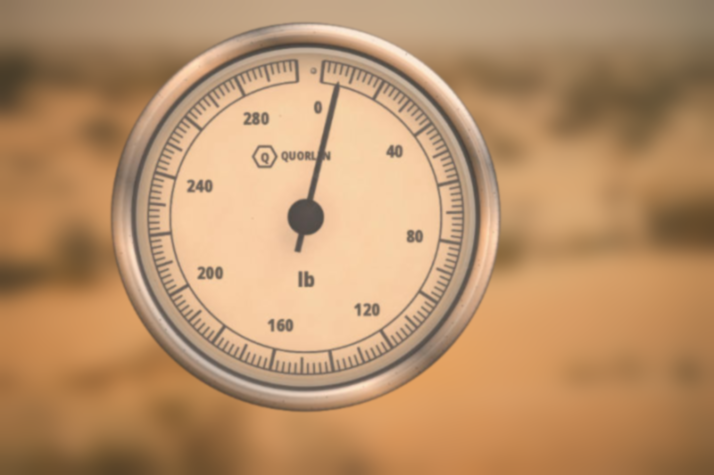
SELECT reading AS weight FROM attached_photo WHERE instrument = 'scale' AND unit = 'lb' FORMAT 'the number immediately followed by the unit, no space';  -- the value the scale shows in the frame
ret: 6lb
